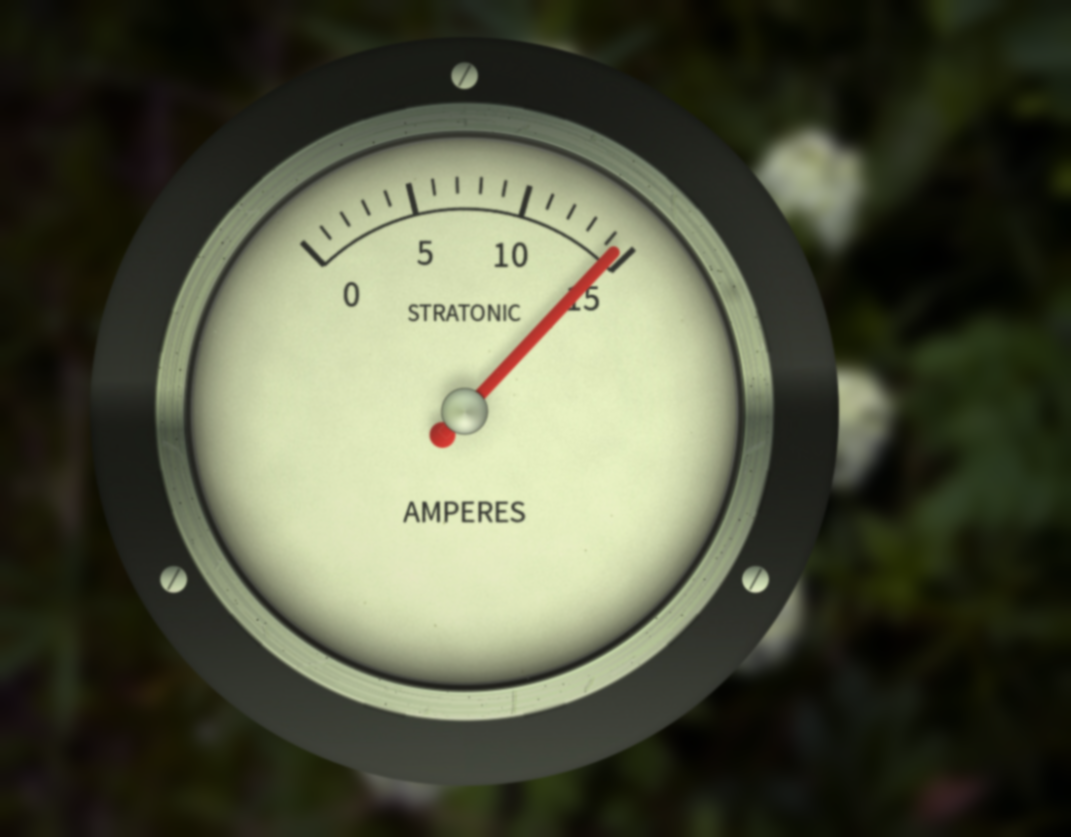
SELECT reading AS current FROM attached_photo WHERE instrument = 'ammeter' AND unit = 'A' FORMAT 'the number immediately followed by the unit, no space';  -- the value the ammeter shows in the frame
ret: 14.5A
